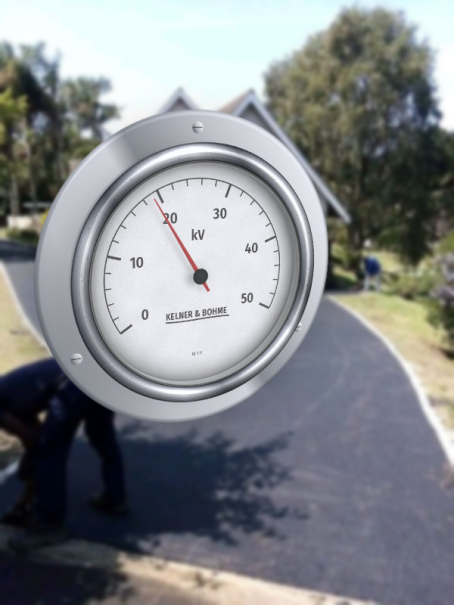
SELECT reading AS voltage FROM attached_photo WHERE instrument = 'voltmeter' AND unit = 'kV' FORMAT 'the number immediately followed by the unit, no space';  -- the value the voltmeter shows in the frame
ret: 19kV
